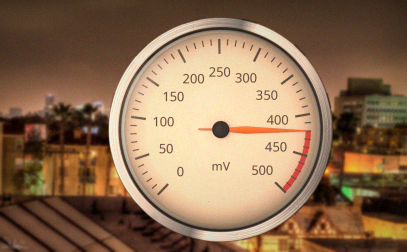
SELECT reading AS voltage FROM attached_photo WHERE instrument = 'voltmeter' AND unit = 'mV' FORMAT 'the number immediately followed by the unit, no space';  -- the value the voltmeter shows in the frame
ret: 420mV
